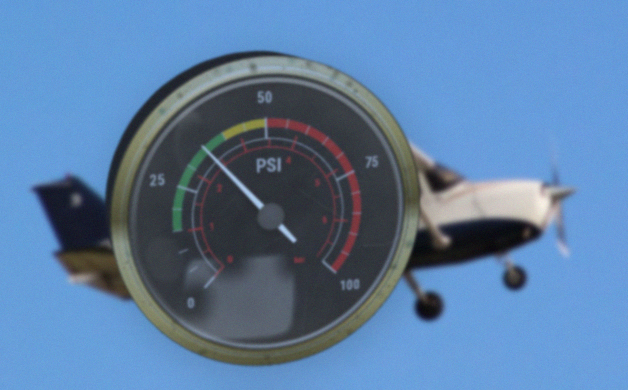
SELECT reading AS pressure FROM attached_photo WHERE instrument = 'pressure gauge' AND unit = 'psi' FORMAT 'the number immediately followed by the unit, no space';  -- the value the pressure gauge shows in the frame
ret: 35psi
